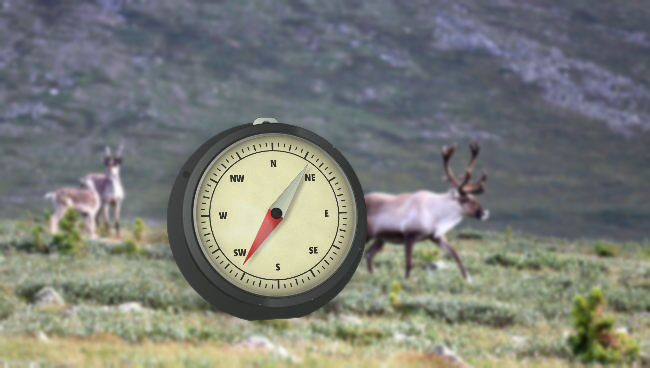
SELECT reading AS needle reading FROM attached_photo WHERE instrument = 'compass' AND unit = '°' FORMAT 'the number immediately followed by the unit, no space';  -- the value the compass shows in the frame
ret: 215°
